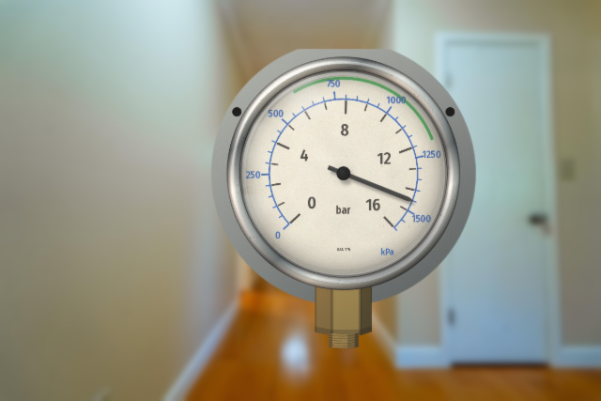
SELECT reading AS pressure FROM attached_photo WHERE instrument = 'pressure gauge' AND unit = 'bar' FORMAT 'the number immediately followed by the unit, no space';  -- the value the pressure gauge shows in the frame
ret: 14.5bar
